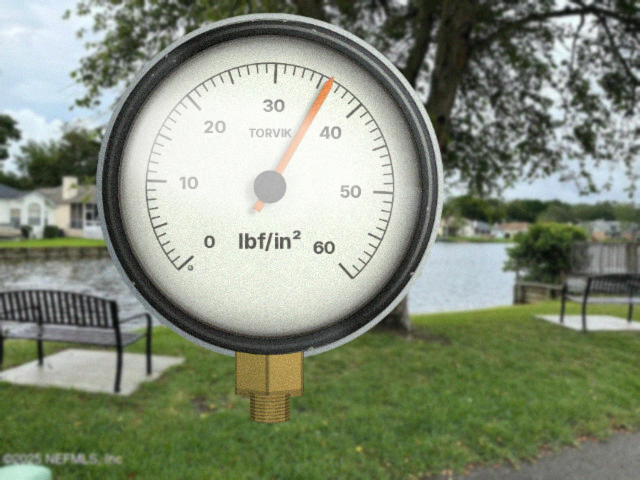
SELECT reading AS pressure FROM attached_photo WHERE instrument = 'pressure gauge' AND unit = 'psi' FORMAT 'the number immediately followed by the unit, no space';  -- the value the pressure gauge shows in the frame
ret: 36psi
